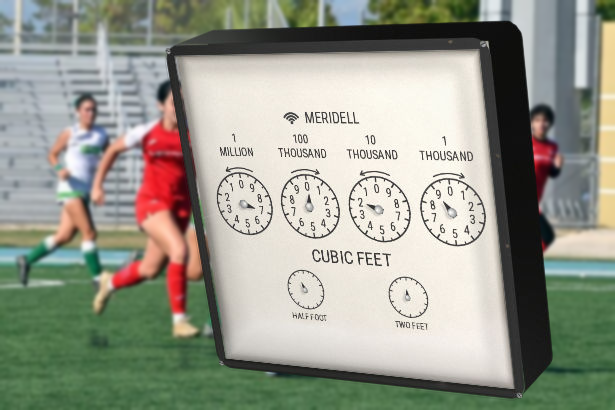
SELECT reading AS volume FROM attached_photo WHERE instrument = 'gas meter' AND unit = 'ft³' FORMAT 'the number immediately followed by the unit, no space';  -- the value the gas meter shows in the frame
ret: 701900ft³
